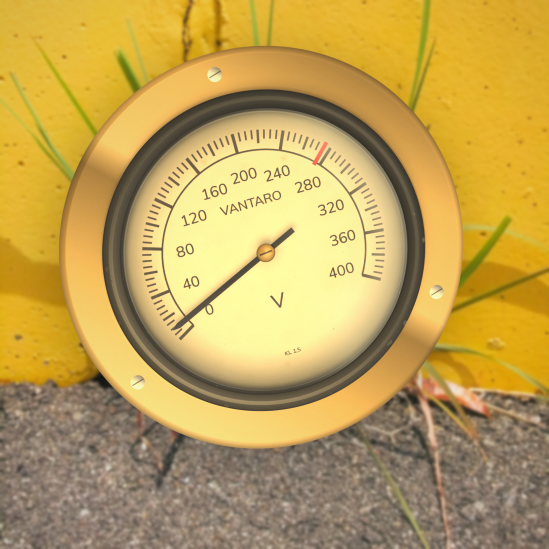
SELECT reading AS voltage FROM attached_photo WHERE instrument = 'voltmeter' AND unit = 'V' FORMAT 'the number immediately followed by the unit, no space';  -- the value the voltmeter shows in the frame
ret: 10V
